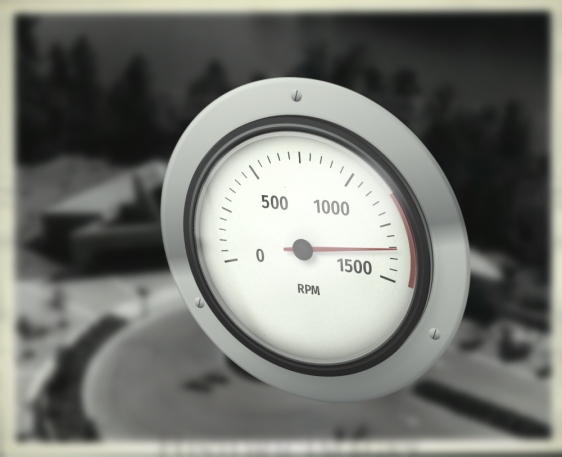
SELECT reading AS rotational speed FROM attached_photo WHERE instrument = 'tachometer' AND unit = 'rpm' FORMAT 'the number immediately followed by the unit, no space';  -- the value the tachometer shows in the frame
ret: 1350rpm
